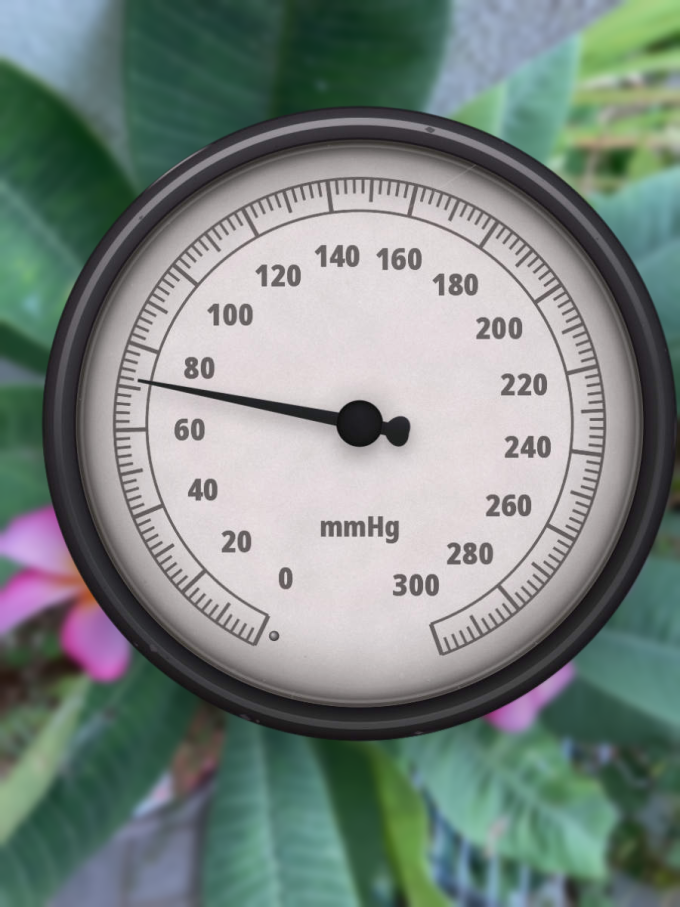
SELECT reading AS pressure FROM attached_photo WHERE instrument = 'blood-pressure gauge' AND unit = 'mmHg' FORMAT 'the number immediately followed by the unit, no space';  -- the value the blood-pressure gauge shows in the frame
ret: 72mmHg
